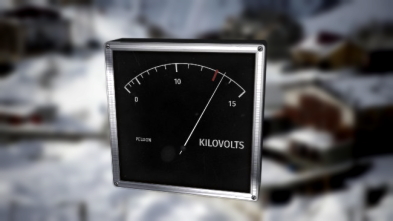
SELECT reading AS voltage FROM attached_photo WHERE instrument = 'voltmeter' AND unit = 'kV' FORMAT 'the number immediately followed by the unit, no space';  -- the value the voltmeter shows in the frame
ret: 13.5kV
